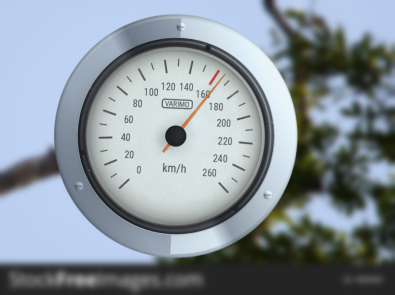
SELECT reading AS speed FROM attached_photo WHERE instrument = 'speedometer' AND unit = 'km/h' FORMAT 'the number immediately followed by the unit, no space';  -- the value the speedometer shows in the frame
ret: 165km/h
